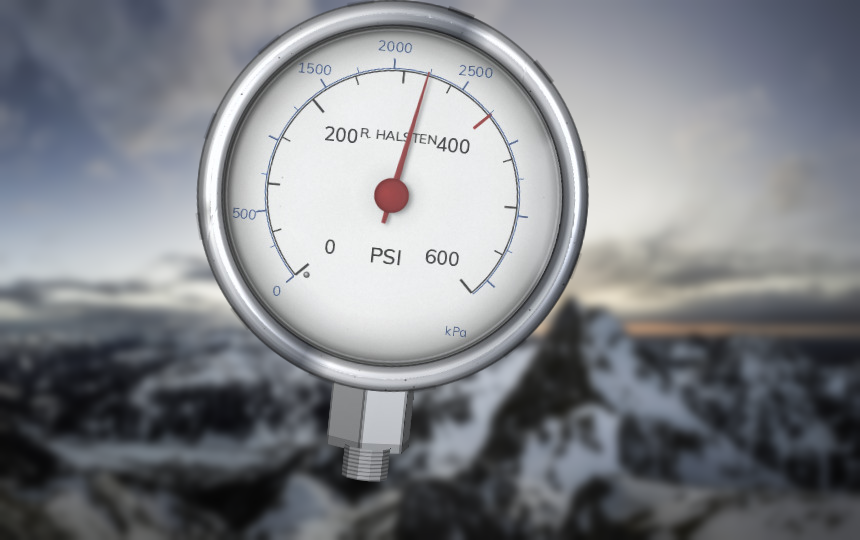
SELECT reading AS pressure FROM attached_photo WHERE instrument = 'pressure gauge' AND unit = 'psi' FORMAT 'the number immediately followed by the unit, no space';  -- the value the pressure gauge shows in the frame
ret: 325psi
